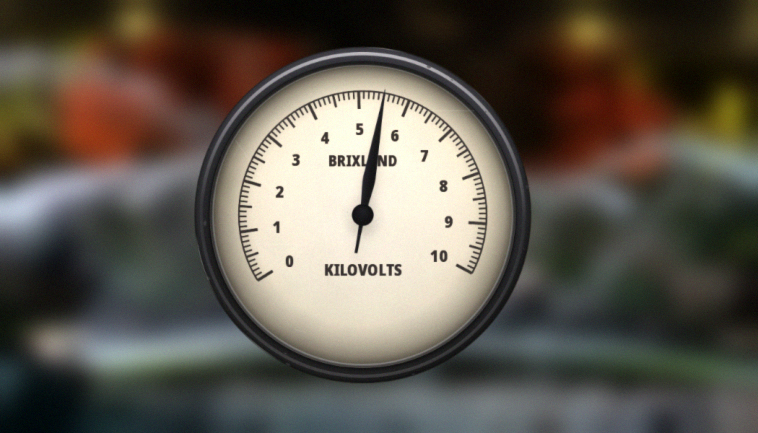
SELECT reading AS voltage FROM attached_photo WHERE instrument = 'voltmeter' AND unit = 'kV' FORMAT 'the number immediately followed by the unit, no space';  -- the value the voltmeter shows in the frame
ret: 5.5kV
